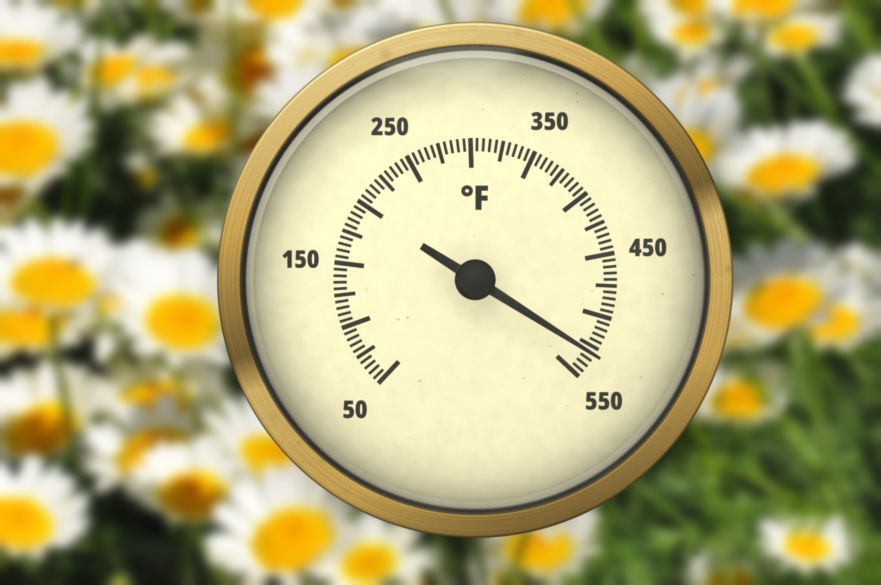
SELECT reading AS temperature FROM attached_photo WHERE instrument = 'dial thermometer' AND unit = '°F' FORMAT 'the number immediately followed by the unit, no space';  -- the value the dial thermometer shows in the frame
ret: 530°F
